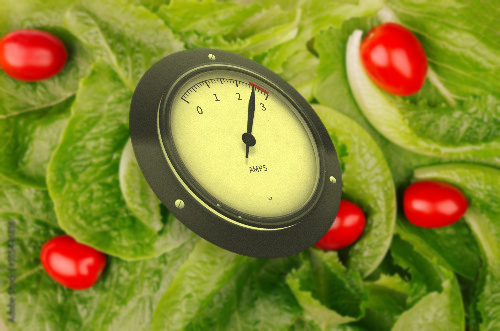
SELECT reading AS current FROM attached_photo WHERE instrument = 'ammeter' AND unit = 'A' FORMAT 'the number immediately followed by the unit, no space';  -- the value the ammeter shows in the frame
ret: 2.5A
